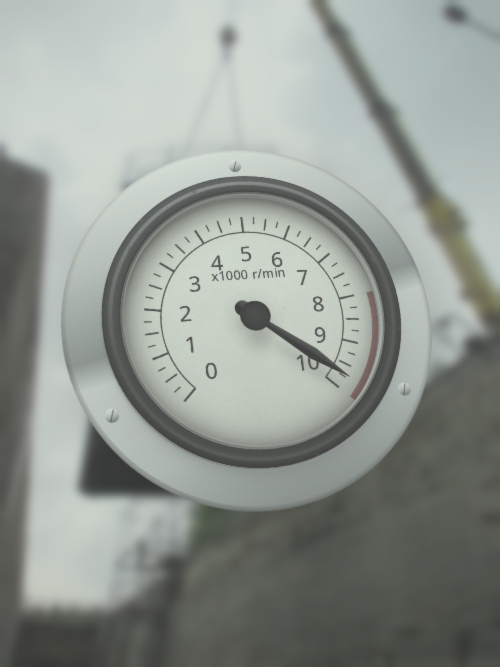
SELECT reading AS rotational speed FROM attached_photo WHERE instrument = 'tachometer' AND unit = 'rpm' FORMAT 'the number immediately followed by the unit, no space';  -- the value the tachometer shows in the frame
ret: 9750rpm
